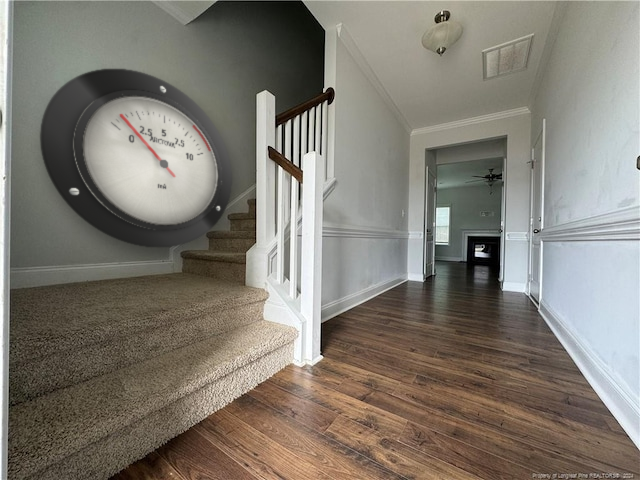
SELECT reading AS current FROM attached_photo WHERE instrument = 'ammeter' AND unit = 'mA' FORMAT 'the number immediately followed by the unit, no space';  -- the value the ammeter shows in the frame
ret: 1mA
